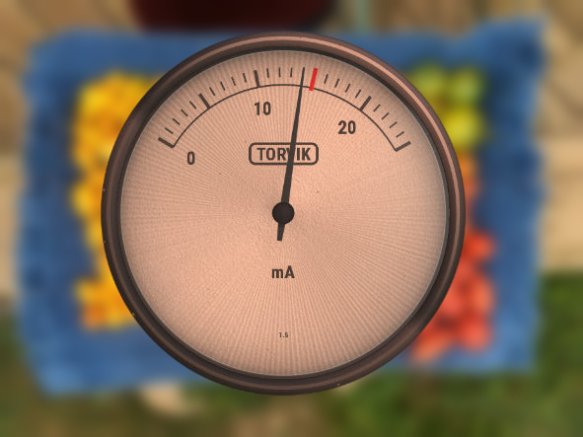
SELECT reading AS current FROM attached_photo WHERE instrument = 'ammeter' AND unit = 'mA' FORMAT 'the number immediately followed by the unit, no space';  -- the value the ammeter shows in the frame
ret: 14mA
